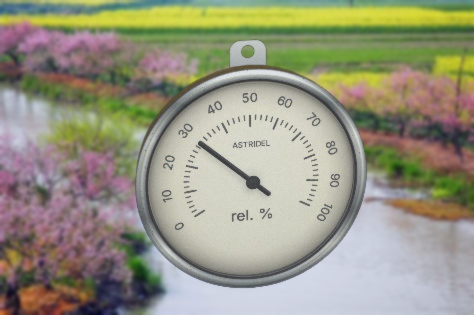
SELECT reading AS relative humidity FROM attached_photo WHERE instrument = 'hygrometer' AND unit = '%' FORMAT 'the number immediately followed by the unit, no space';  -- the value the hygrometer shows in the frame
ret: 30%
